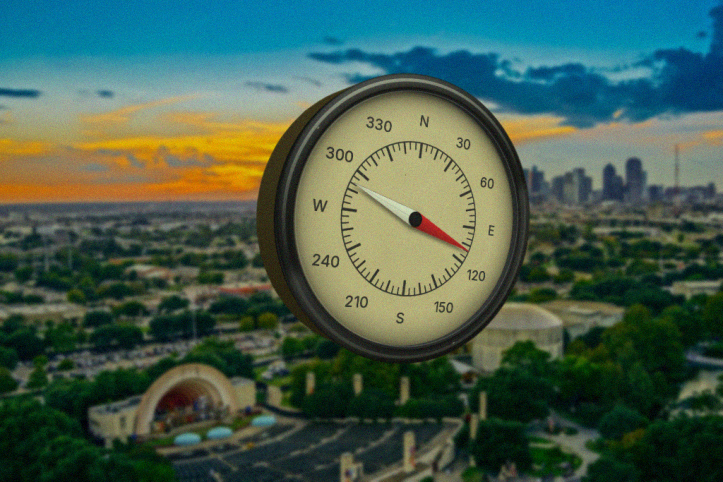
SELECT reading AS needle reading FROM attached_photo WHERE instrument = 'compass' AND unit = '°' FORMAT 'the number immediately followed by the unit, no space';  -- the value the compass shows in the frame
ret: 110°
